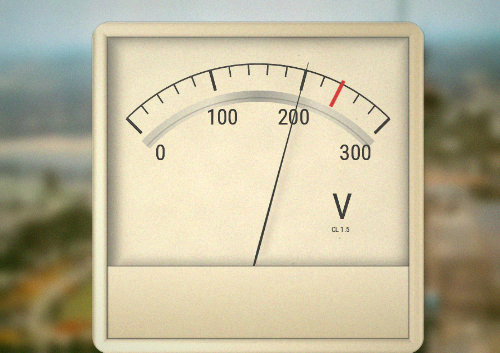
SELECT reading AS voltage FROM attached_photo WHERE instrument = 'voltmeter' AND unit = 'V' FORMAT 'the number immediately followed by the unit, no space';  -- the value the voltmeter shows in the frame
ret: 200V
